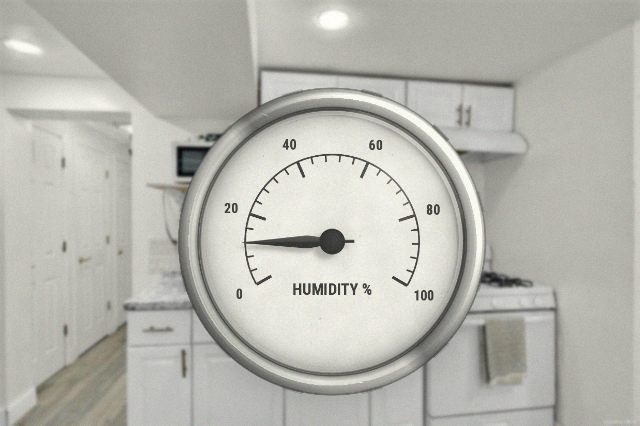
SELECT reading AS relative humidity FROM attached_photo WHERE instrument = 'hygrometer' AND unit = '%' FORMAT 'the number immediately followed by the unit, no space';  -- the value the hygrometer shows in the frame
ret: 12%
